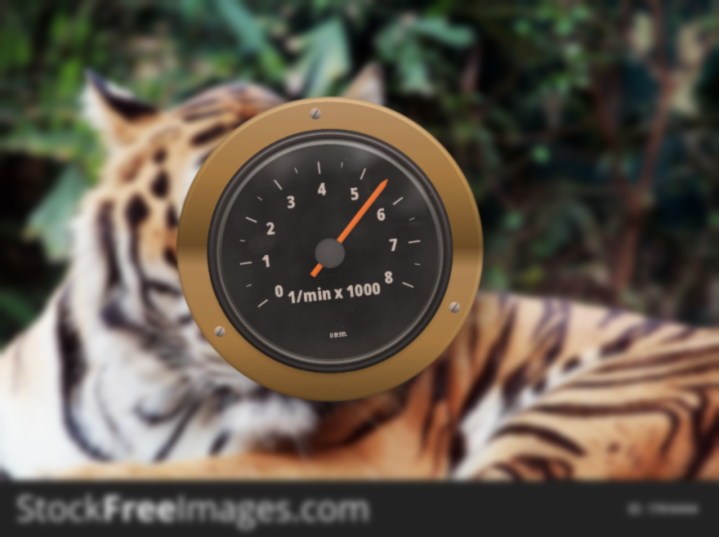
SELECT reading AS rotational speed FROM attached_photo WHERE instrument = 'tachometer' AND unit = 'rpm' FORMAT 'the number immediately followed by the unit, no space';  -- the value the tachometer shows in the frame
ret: 5500rpm
